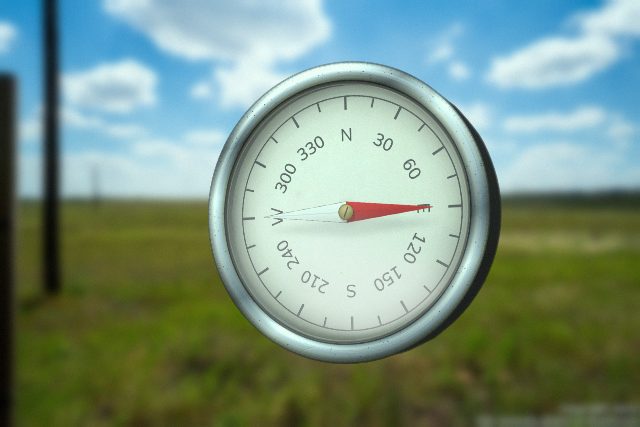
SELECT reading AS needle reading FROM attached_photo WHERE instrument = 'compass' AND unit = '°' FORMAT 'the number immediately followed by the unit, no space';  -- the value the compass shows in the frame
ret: 90°
